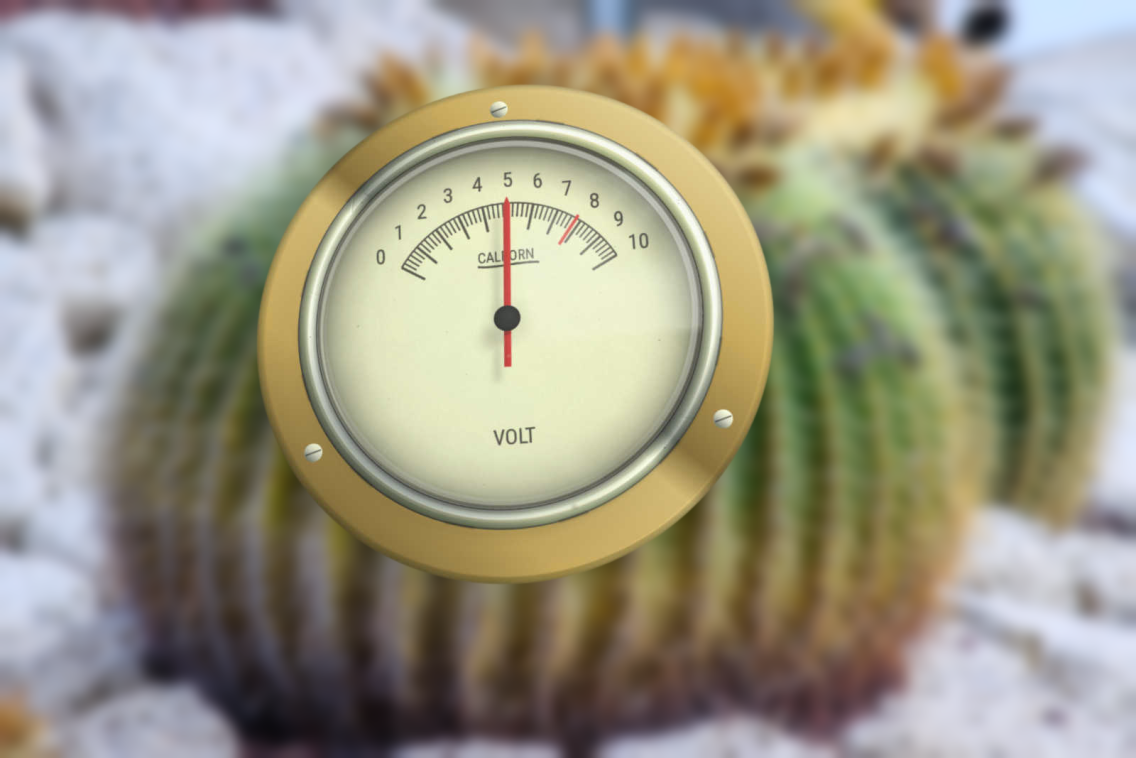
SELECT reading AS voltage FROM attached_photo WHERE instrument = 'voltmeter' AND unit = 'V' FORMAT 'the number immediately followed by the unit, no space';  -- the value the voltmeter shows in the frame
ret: 5V
